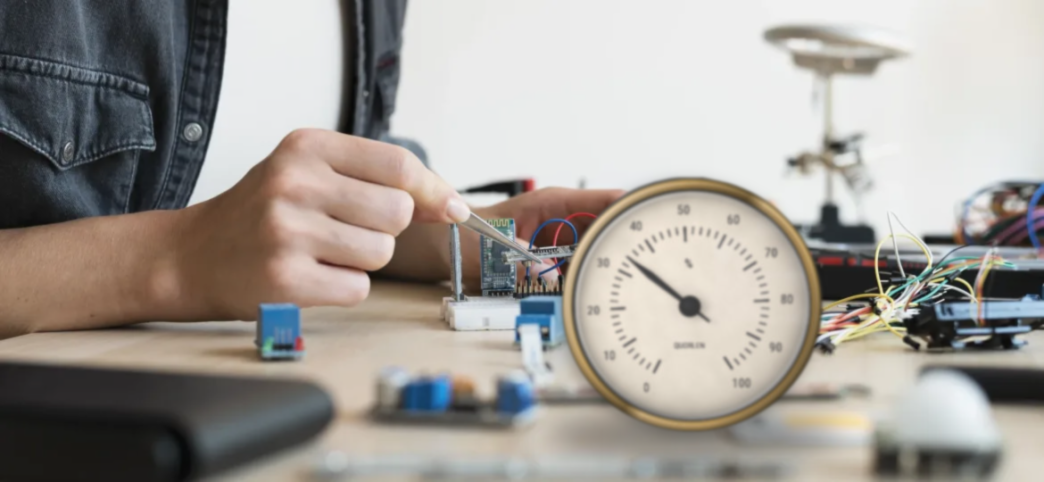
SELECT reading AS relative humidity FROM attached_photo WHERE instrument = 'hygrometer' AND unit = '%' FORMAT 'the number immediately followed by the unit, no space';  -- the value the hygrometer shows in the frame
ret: 34%
